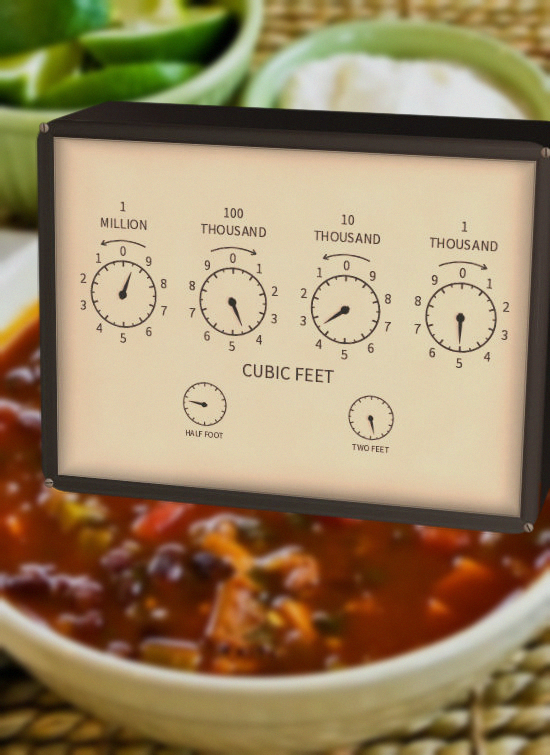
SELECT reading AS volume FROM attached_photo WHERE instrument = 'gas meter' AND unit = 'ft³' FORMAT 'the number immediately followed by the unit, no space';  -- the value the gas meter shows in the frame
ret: 943500ft³
